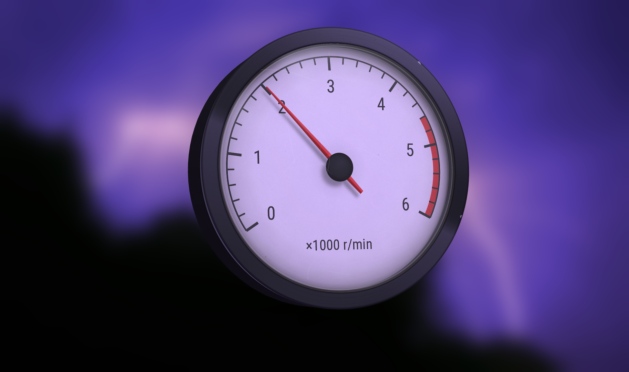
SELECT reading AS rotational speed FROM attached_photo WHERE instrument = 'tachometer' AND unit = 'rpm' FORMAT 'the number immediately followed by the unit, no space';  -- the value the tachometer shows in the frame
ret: 2000rpm
